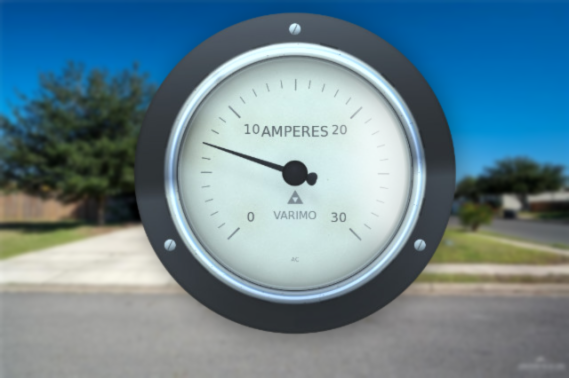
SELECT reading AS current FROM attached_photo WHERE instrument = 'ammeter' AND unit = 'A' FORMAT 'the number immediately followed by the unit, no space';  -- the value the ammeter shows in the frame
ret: 7A
